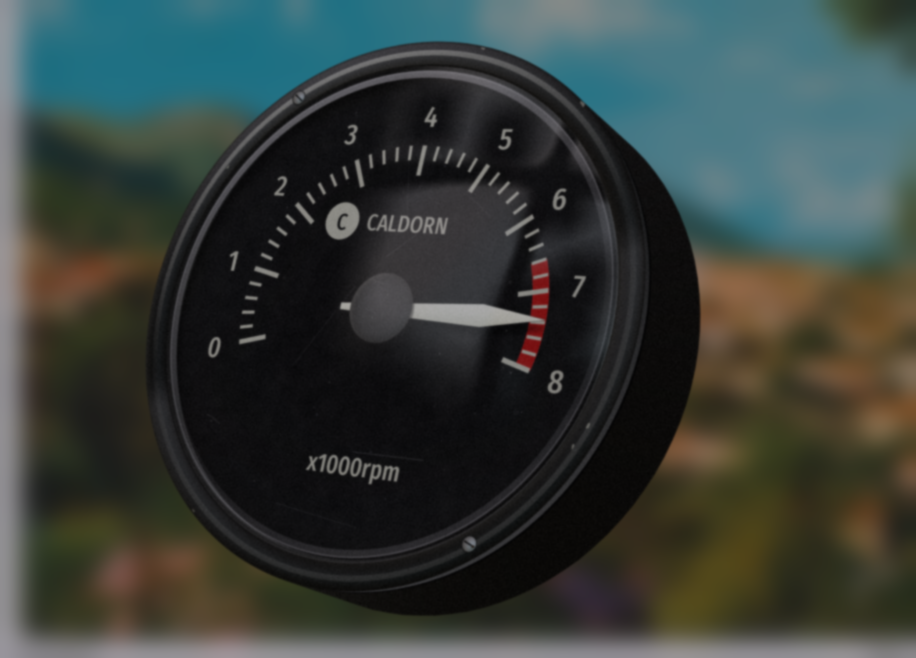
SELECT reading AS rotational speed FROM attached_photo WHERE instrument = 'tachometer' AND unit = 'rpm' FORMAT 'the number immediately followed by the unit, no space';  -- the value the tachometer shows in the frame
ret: 7400rpm
